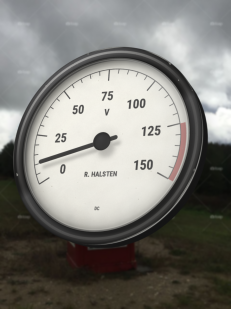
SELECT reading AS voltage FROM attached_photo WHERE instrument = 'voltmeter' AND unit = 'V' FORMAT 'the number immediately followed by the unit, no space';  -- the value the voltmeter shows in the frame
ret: 10V
